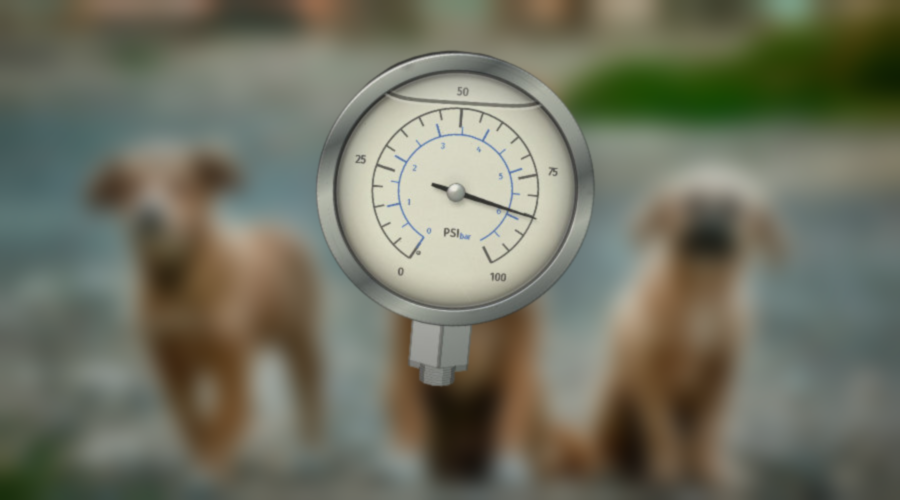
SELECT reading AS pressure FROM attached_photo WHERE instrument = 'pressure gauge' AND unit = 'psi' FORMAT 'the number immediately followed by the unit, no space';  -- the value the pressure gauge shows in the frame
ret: 85psi
